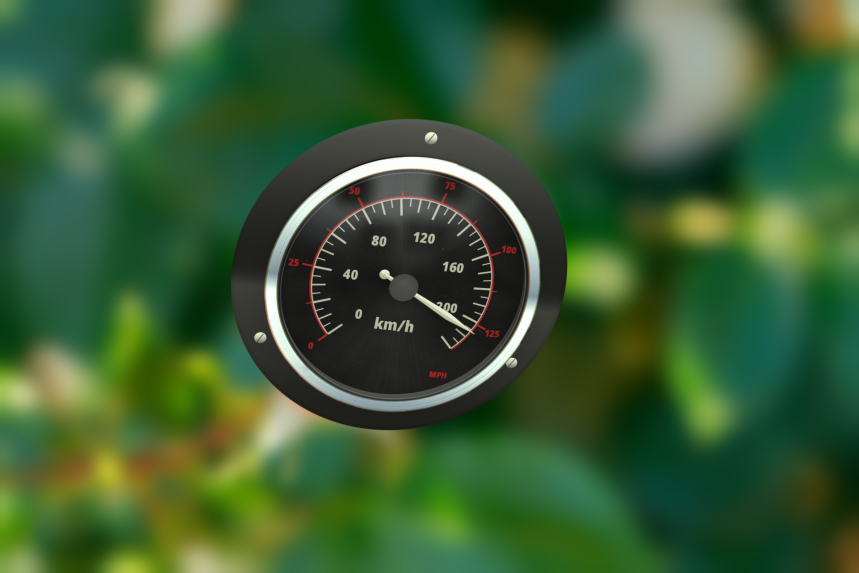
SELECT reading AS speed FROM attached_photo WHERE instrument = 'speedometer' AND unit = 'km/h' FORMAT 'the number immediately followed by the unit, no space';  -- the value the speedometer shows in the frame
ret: 205km/h
